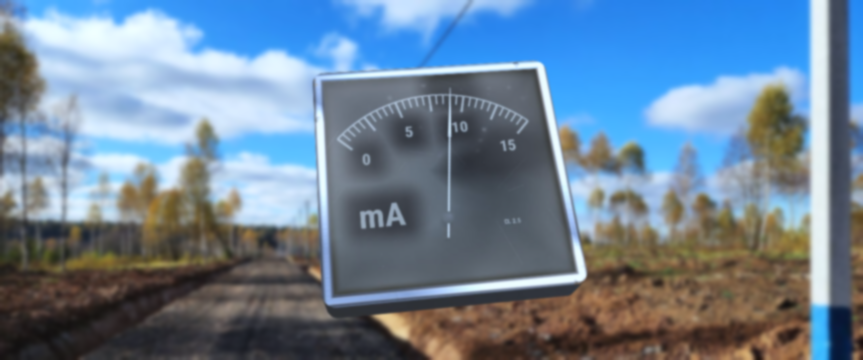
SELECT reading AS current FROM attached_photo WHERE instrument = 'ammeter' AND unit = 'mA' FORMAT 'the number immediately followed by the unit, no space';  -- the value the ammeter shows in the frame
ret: 9mA
